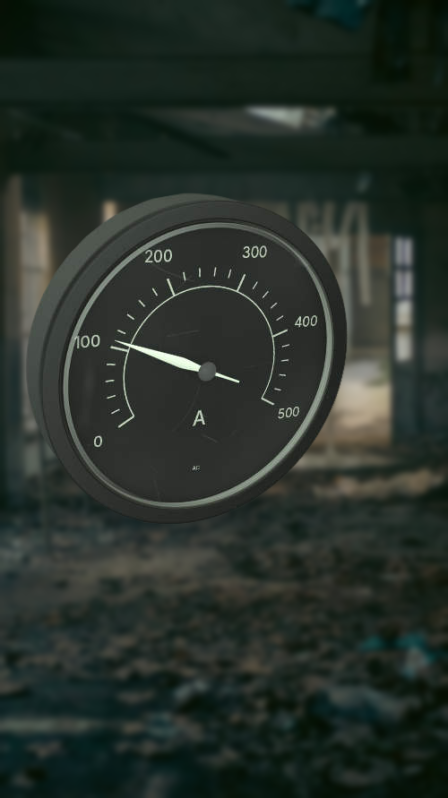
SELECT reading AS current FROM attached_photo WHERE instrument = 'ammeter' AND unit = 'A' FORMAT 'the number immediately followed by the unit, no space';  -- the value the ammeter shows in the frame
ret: 110A
